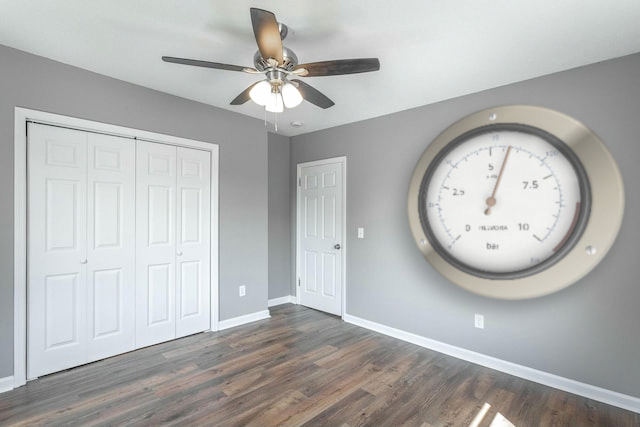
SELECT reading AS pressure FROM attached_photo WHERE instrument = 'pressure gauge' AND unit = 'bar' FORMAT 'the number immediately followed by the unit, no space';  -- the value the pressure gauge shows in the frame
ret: 5.75bar
